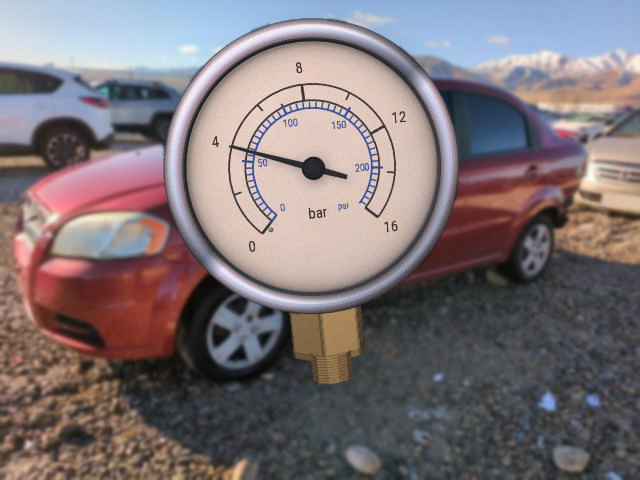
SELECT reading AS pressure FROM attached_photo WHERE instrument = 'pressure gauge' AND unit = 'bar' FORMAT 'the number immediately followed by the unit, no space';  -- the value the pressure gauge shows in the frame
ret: 4bar
